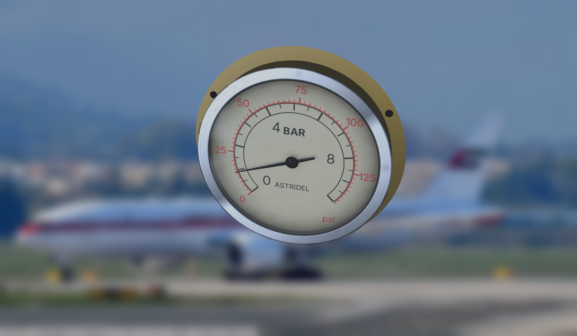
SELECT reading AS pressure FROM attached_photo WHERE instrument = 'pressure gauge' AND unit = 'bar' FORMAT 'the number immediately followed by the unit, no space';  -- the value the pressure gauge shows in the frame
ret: 1bar
